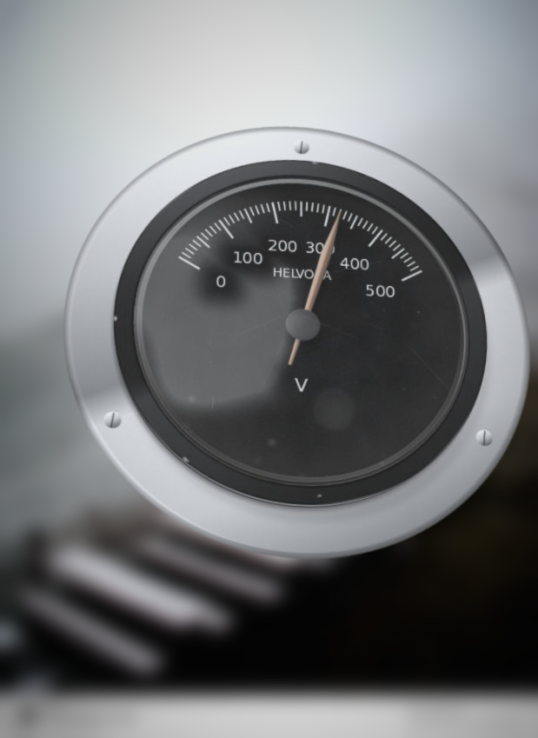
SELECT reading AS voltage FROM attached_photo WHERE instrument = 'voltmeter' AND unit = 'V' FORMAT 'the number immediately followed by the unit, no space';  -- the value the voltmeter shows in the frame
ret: 320V
